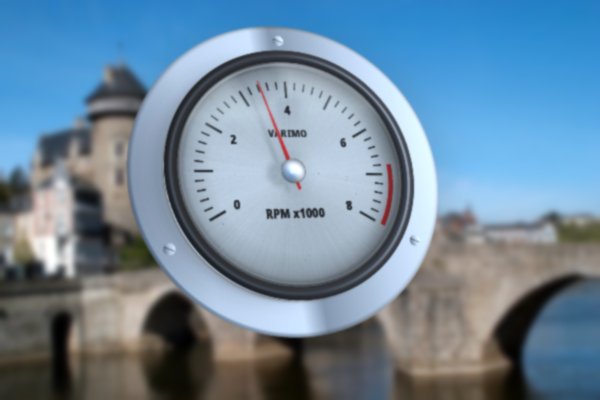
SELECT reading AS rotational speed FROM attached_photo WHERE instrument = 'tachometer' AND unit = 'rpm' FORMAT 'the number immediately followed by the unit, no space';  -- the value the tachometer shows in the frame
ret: 3400rpm
